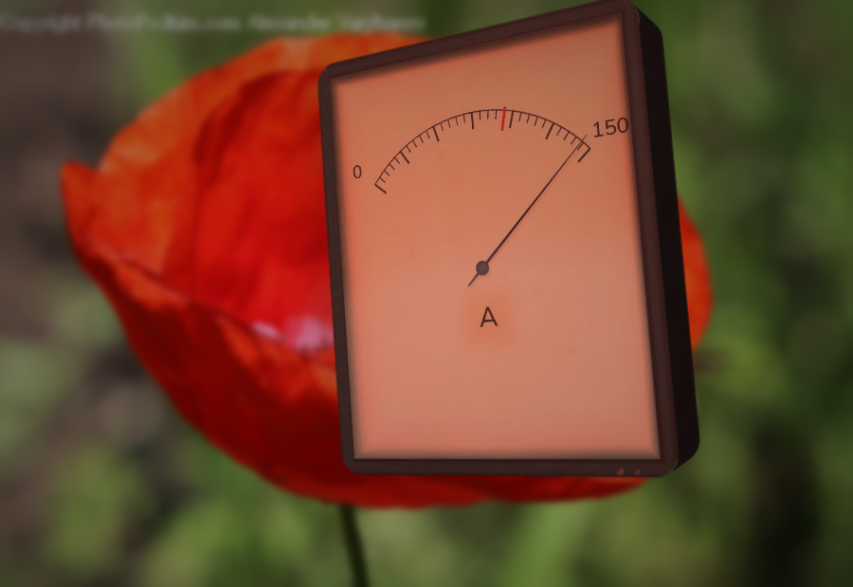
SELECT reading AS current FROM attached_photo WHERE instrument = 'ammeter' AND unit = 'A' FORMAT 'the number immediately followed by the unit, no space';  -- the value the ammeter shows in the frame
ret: 145A
